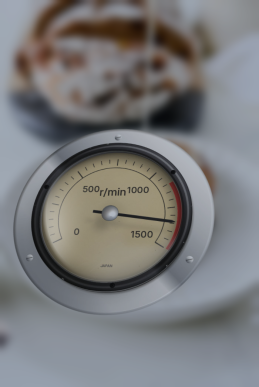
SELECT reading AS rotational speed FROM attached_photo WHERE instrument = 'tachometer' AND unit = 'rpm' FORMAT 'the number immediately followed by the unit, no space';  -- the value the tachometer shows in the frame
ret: 1350rpm
